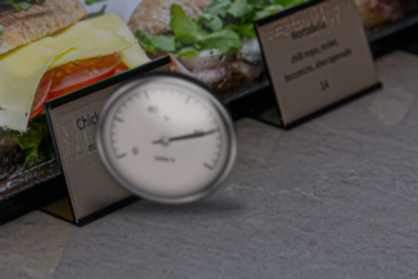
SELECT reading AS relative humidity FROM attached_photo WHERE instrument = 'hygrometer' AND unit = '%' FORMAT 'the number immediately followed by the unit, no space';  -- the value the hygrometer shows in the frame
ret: 80%
